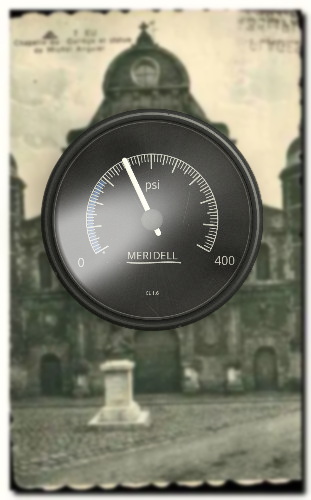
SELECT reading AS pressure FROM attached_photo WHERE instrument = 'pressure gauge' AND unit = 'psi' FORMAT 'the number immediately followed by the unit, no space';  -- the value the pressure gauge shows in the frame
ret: 160psi
